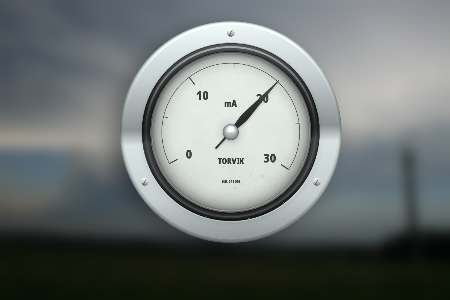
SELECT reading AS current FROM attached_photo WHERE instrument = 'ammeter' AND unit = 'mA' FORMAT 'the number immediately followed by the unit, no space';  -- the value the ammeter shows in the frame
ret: 20mA
